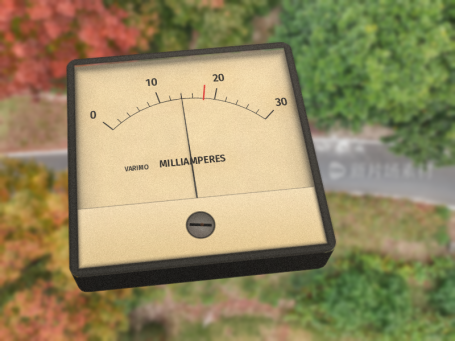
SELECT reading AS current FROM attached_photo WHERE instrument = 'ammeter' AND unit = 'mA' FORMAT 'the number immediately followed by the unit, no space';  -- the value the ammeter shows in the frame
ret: 14mA
